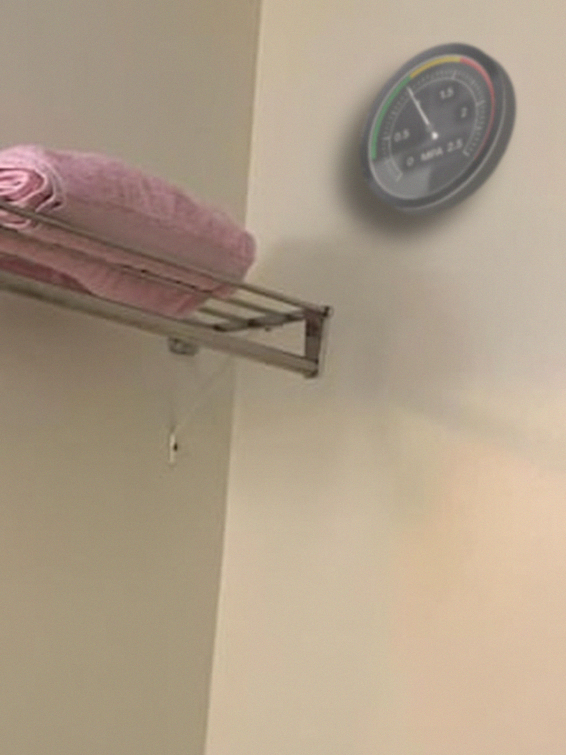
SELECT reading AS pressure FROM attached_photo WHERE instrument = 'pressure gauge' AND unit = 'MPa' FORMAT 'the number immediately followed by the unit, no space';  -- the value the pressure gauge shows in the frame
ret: 1MPa
